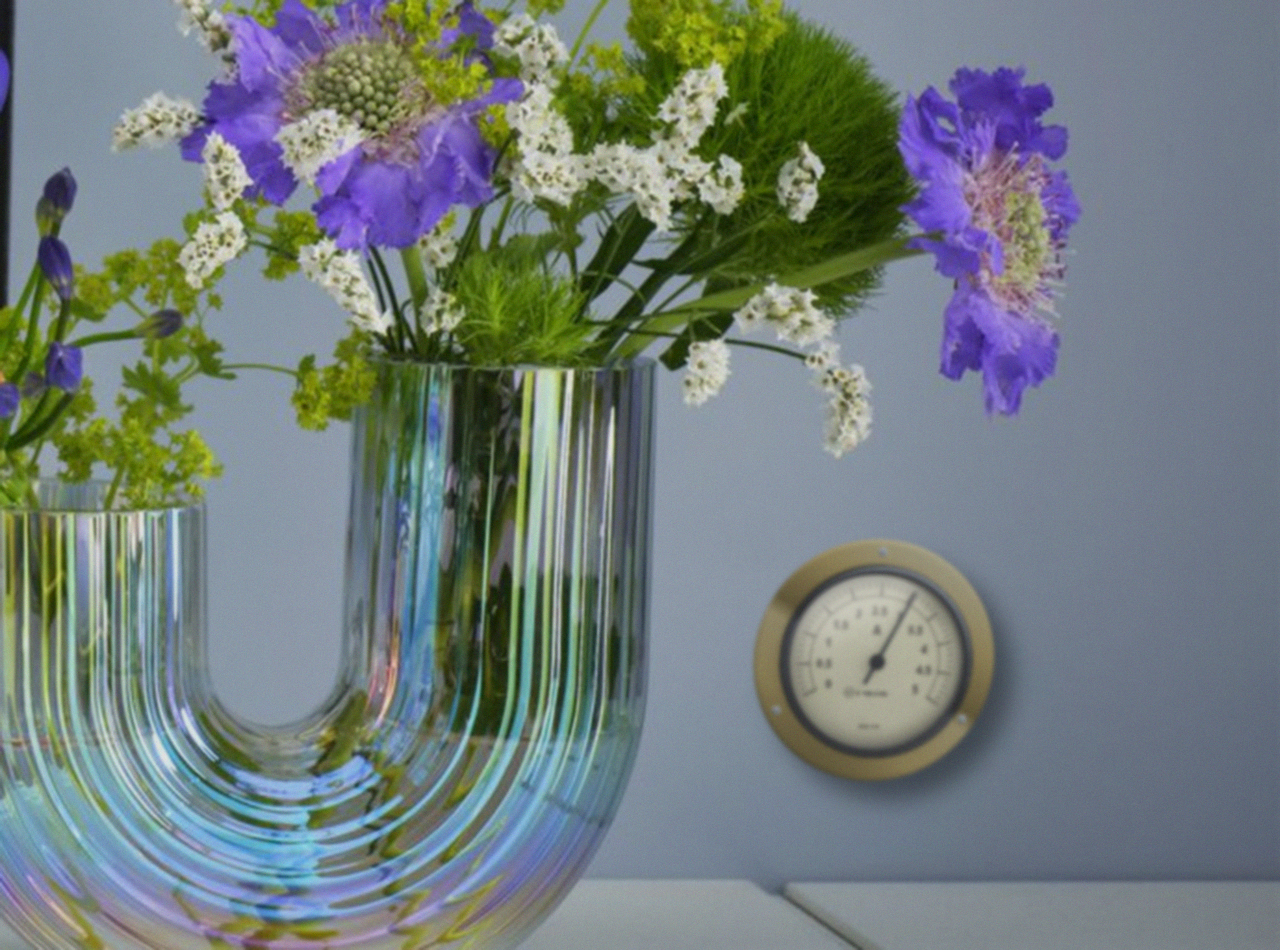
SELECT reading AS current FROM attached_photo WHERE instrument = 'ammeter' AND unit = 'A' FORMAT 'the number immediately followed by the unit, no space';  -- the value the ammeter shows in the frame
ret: 3A
